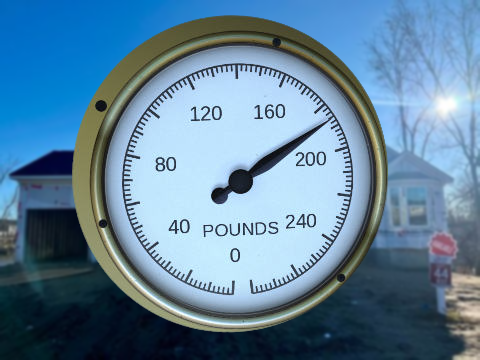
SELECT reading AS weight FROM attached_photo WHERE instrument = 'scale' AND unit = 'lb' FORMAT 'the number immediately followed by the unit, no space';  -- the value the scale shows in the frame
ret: 186lb
